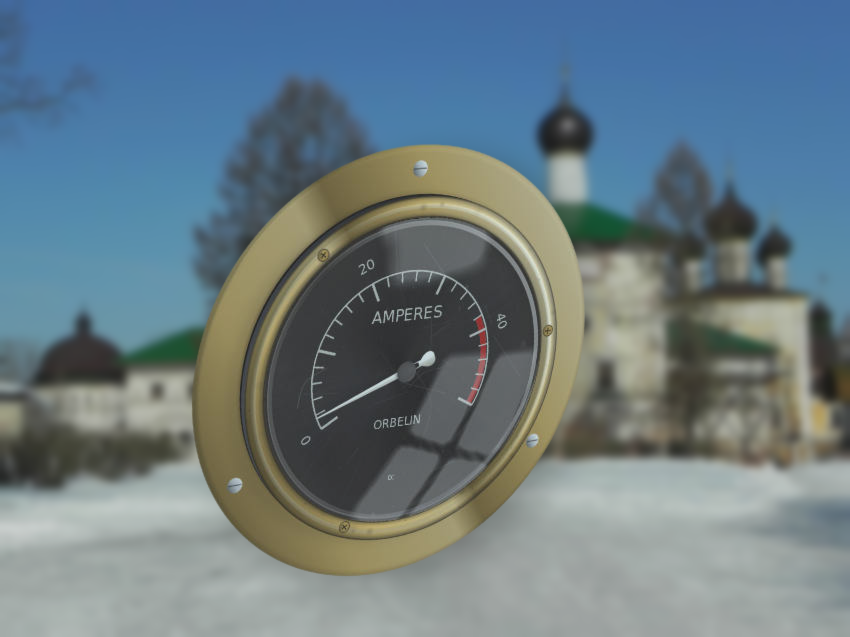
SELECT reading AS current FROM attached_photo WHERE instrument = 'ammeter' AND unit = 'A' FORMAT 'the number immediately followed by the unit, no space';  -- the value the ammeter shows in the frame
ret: 2A
